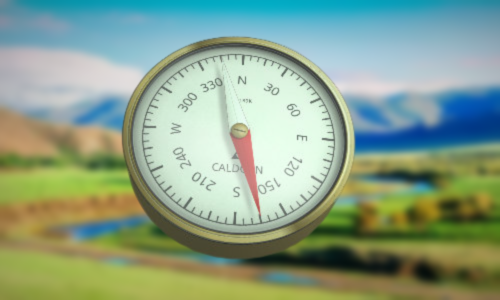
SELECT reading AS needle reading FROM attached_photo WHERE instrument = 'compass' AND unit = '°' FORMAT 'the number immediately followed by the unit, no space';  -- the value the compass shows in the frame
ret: 165°
